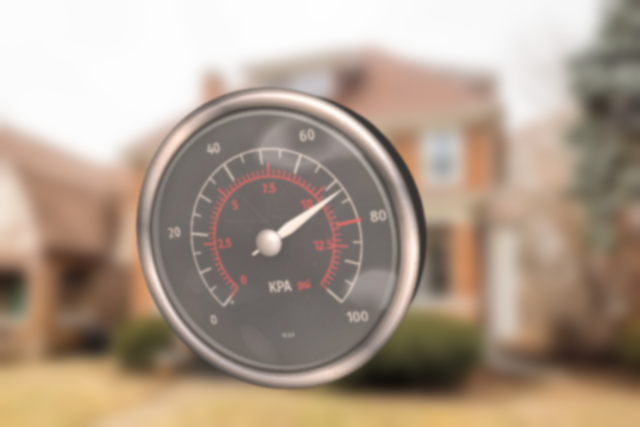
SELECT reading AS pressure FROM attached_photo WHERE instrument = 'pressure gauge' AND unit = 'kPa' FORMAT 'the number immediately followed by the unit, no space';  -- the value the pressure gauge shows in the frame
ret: 72.5kPa
